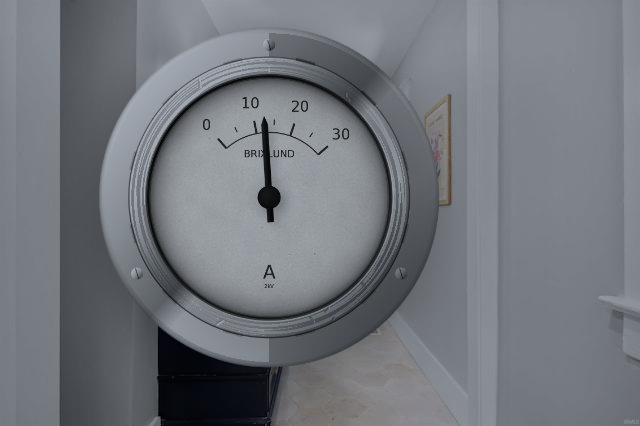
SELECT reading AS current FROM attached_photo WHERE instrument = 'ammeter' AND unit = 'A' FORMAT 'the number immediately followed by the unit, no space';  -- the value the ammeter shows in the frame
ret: 12.5A
